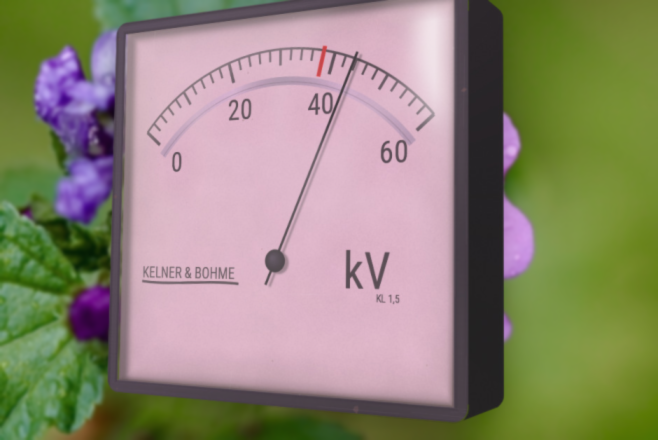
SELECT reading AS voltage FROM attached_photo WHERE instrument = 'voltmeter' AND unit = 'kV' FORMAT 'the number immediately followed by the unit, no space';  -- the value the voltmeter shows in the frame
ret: 44kV
